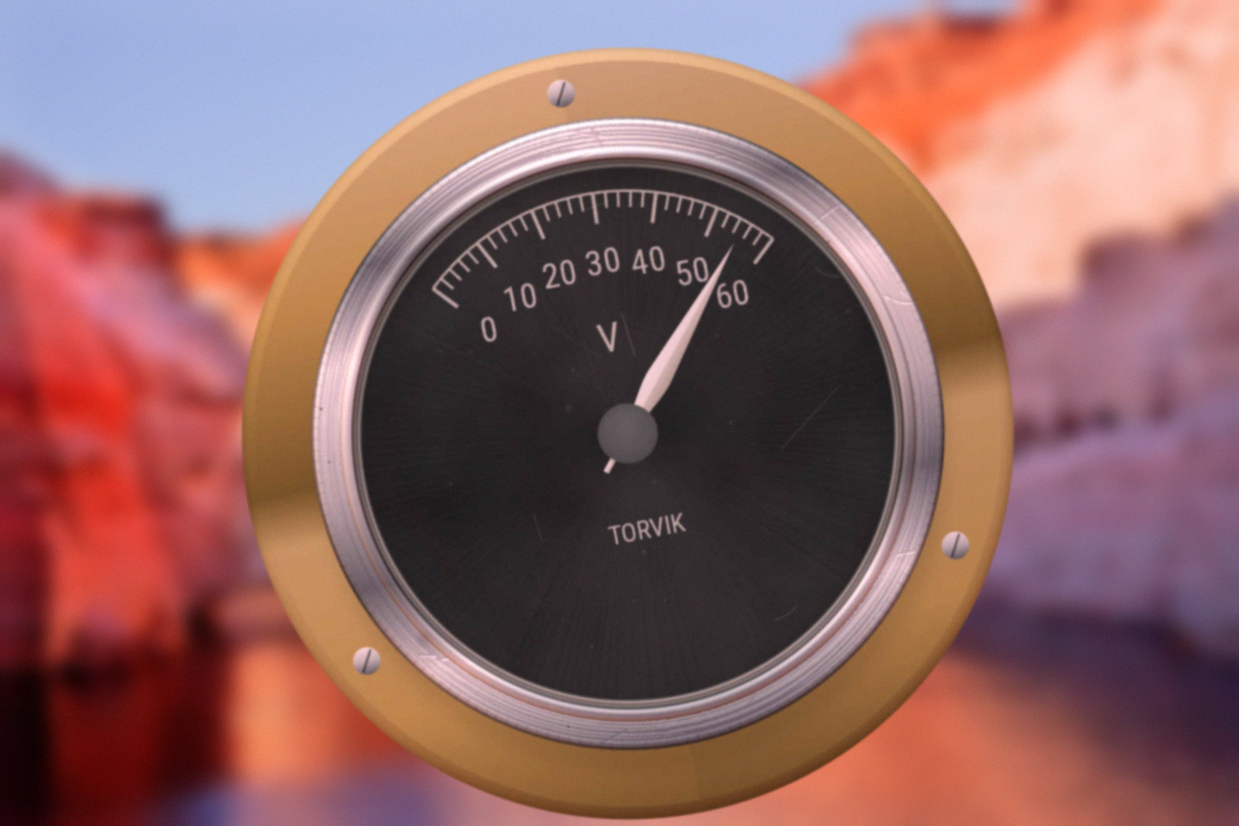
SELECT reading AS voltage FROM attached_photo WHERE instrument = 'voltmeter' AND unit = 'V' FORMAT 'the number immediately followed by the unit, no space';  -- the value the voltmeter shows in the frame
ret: 55V
